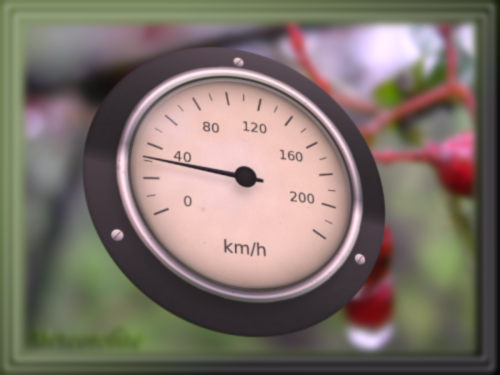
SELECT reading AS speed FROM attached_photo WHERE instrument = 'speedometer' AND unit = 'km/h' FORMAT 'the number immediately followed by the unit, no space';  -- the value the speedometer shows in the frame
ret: 30km/h
